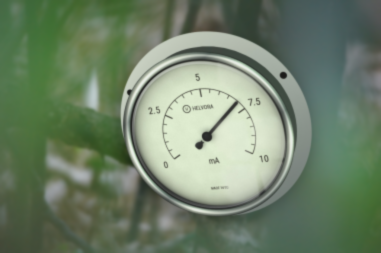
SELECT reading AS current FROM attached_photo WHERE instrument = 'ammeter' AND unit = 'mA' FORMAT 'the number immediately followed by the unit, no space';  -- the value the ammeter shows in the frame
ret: 7mA
